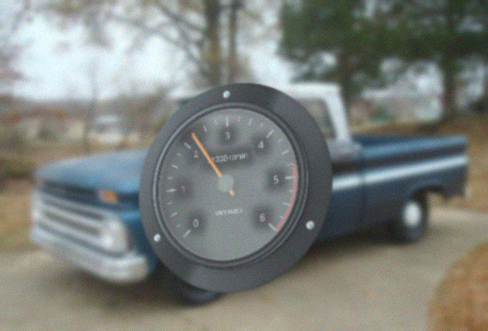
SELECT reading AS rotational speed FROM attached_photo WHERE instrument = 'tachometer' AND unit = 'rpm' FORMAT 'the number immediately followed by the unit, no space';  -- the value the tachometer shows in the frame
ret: 2250rpm
